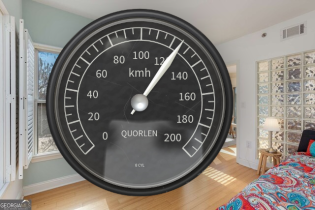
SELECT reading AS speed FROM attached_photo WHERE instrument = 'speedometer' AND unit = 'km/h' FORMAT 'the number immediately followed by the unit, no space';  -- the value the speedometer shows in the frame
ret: 125km/h
